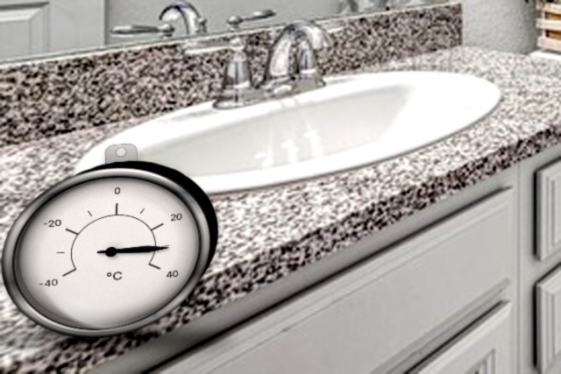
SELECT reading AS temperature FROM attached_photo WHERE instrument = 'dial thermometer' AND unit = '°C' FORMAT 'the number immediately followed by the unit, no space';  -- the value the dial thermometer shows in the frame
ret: 30°C
